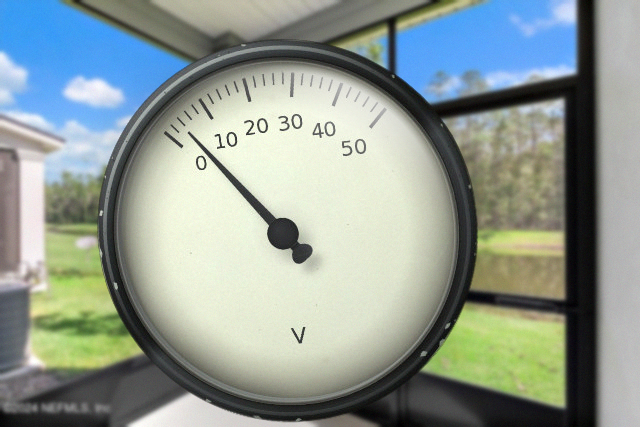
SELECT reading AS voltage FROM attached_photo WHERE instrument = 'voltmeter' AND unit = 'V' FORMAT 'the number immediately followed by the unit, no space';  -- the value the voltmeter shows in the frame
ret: 4V
